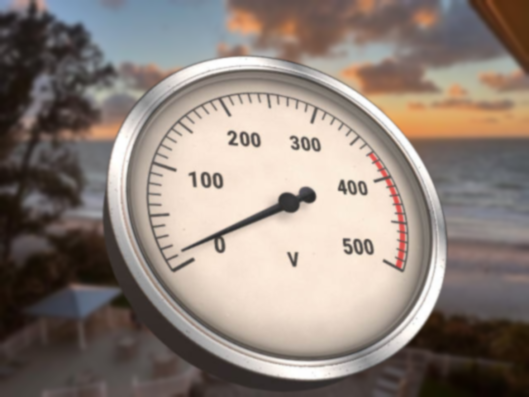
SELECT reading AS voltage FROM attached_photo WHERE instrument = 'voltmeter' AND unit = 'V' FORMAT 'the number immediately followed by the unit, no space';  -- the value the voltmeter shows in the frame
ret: 10V
